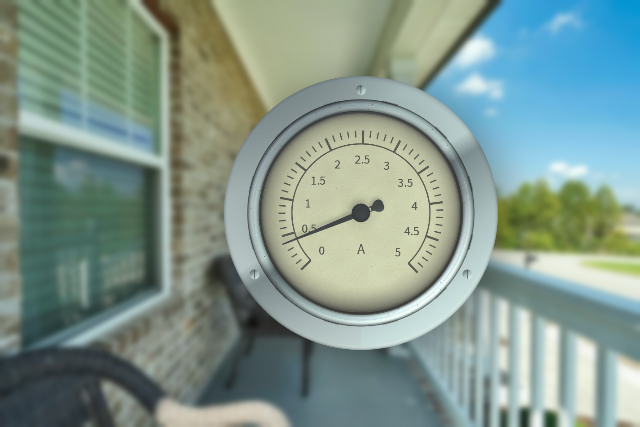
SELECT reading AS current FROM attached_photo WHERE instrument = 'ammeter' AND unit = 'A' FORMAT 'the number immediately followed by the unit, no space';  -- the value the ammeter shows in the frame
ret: 0.4A
